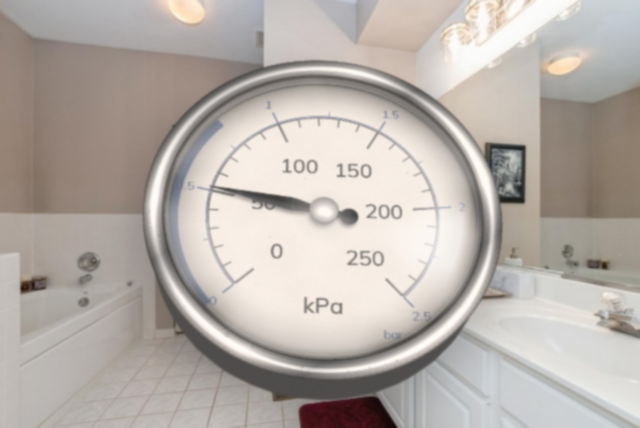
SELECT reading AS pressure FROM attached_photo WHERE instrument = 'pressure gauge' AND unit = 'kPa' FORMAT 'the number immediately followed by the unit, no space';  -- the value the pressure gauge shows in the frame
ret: 50kPa
